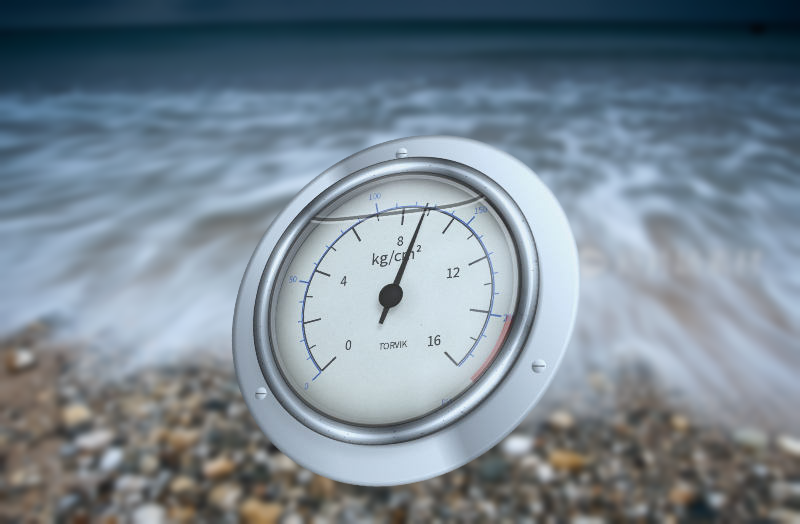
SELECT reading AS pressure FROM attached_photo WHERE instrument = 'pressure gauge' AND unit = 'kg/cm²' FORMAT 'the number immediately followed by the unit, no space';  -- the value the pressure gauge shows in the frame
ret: 9kg/cm²
